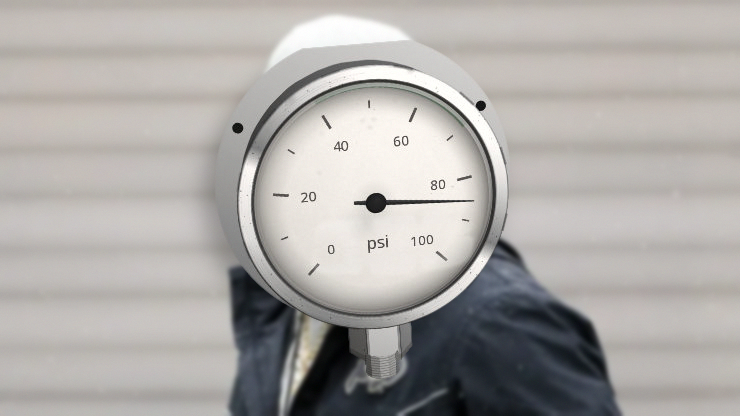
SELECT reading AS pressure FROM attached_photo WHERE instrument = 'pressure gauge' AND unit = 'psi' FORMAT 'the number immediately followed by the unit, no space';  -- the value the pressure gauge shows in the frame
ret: 85psi
